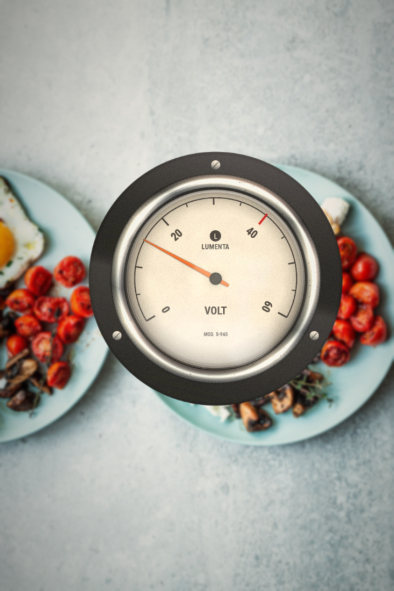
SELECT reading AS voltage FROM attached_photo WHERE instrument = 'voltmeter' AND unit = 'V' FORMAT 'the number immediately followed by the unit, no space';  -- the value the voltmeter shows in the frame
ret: 15V
